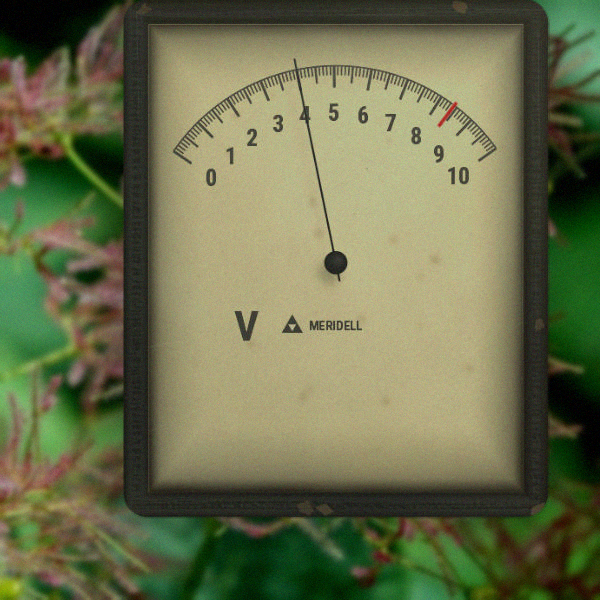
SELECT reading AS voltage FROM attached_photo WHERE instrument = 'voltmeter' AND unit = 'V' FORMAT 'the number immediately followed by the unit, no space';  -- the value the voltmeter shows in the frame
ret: 4V
